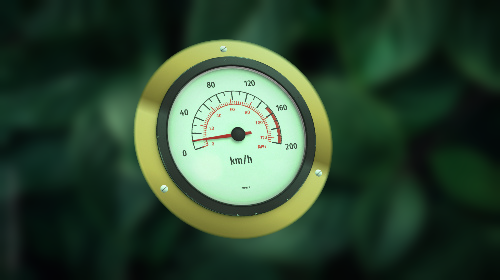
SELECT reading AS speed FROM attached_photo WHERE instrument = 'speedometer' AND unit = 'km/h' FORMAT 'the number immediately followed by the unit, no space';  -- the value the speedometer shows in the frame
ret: 10km/h
